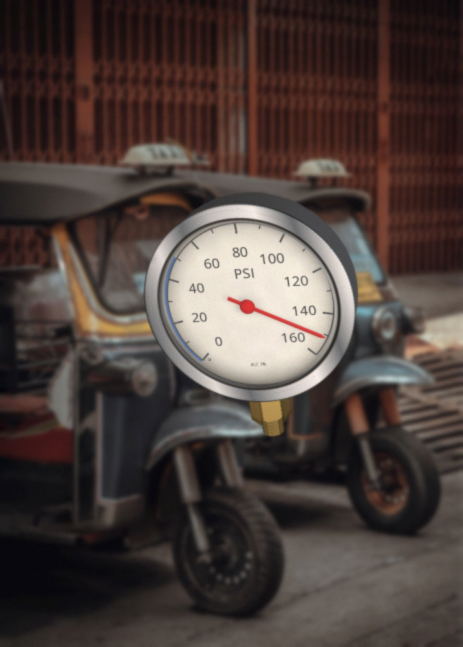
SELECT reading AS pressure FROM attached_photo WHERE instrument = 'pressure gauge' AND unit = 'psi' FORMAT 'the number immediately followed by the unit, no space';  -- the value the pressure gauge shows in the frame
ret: 150psi
